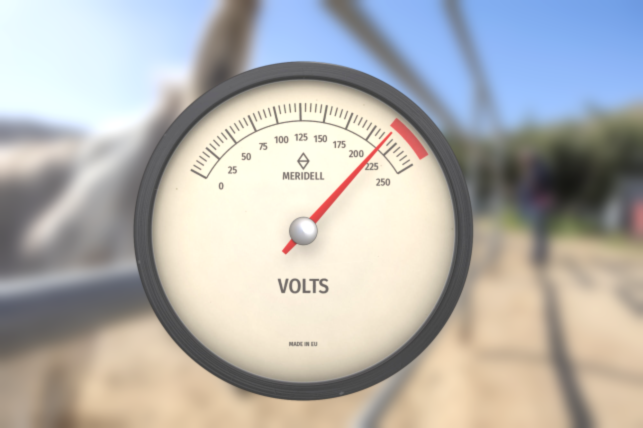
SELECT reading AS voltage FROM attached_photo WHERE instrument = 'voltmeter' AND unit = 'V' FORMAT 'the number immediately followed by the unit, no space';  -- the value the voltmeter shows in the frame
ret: 215V
